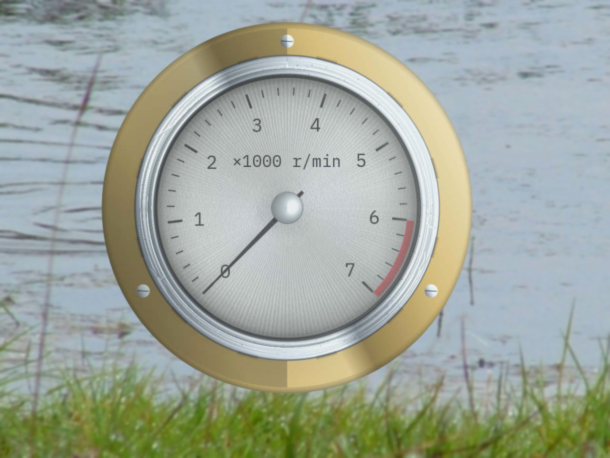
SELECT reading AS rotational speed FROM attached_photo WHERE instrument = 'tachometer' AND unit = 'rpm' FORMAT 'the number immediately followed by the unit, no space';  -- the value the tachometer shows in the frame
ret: 0rpm
